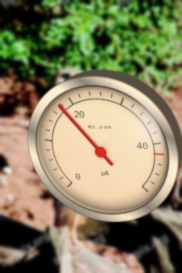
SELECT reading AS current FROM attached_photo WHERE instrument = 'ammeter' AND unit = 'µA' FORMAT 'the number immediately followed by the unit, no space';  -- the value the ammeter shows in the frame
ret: 18µA
